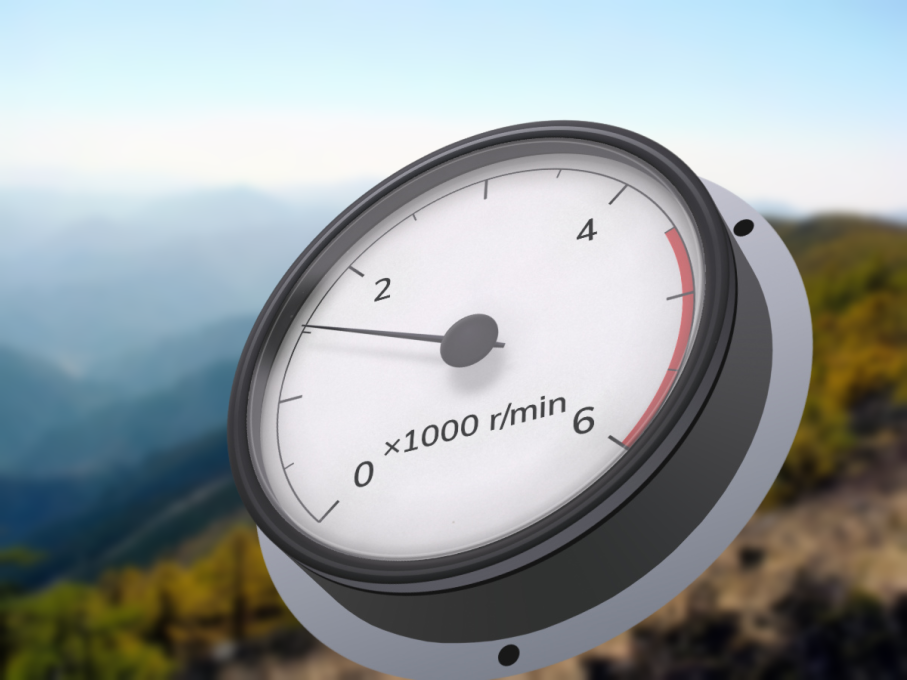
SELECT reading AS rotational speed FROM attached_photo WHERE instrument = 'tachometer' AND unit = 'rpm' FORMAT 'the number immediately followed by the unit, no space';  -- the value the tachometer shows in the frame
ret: 1500rpm
